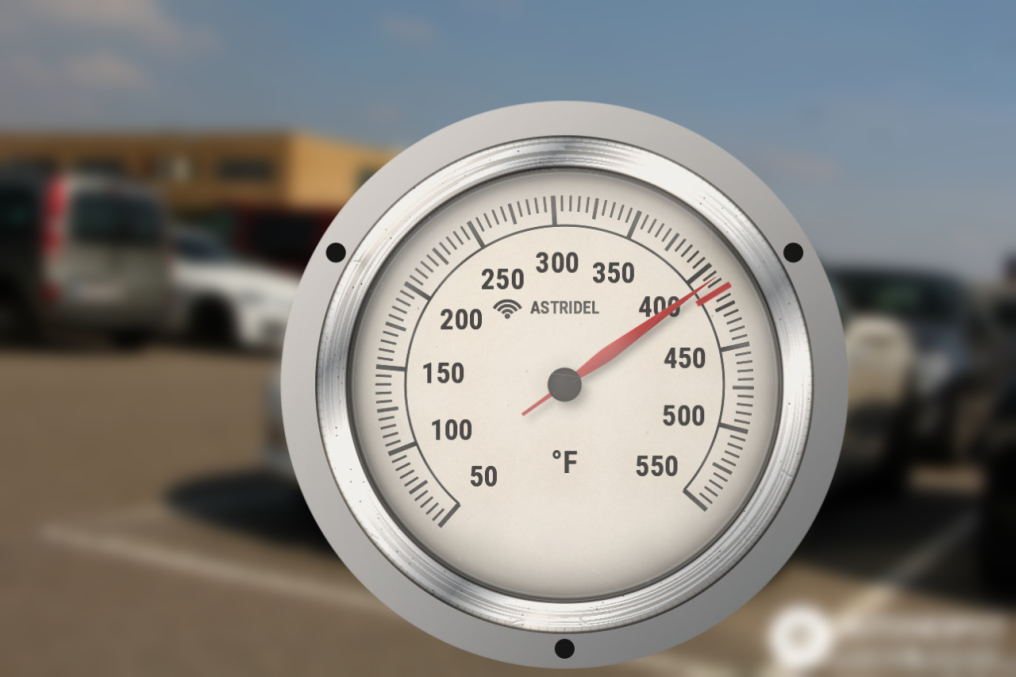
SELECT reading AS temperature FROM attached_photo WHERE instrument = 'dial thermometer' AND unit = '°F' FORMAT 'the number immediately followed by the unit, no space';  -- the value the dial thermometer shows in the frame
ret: 407.5°F
